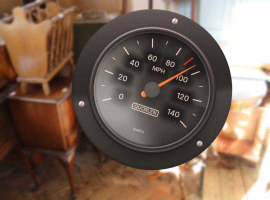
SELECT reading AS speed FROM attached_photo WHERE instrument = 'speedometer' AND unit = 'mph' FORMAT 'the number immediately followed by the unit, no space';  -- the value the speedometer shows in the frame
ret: 95mph
